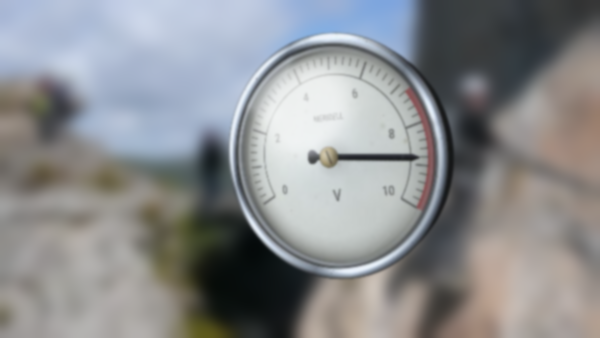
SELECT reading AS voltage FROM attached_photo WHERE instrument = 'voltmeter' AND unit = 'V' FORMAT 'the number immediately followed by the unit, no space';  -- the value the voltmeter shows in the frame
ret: 8.8V
